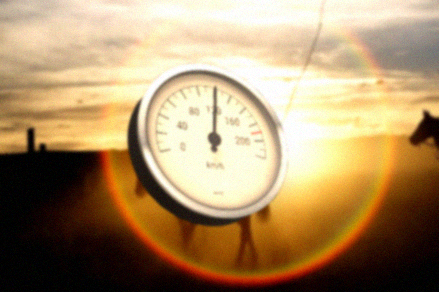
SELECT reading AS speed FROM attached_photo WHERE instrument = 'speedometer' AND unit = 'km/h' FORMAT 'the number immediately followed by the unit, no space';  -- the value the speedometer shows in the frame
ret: 120km/h
